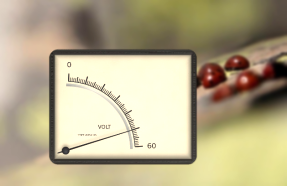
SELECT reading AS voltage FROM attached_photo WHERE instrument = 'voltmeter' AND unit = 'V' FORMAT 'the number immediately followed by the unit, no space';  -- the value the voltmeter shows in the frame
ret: 50V
